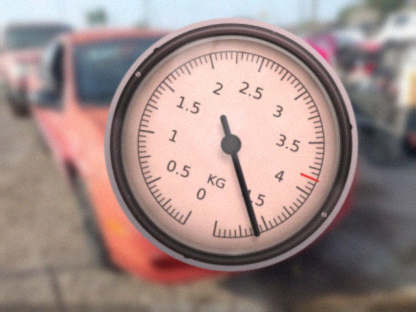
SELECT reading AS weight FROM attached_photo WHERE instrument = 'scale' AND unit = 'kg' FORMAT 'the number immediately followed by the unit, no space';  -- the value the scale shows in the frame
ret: 4.6kg
